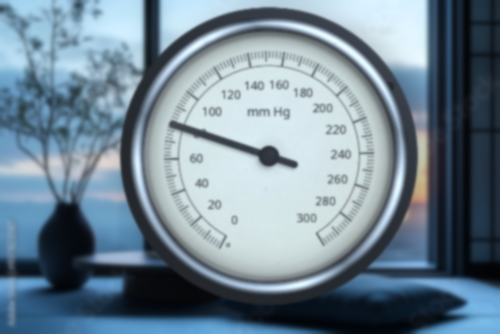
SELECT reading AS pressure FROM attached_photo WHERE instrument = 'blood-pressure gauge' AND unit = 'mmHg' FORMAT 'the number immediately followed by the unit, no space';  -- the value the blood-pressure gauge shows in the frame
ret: 80mmHg
